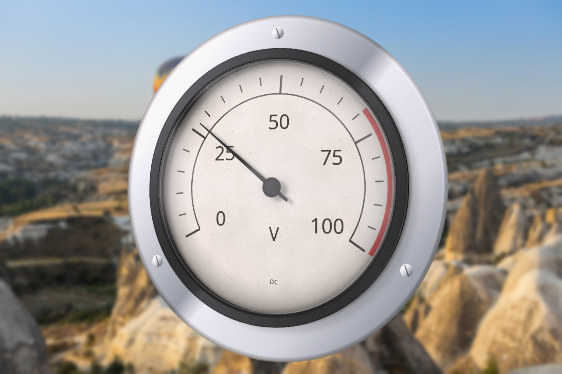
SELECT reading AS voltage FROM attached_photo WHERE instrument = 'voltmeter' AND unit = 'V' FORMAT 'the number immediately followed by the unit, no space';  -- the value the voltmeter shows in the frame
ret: 27.5V
